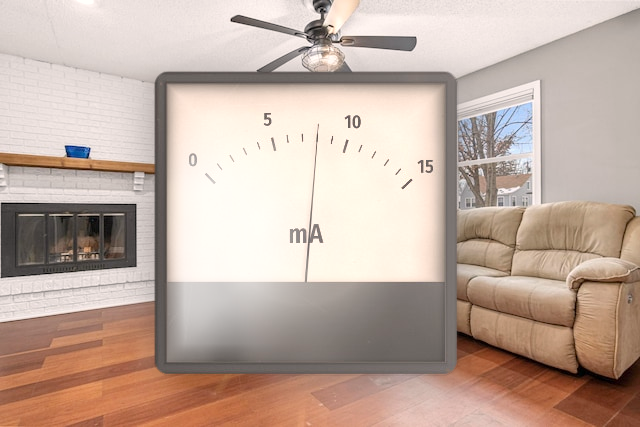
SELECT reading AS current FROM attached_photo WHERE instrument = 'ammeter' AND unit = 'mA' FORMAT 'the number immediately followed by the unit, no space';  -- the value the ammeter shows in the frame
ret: 8mA
